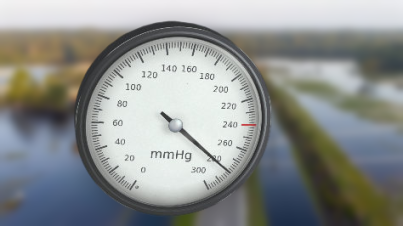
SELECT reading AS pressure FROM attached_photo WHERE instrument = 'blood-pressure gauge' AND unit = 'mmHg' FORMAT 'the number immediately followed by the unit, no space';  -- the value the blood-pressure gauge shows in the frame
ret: 280mmHg
